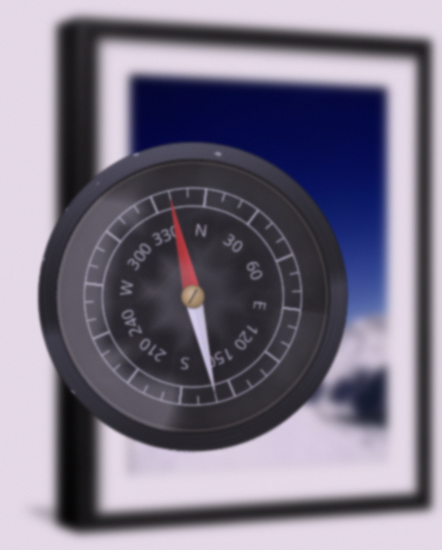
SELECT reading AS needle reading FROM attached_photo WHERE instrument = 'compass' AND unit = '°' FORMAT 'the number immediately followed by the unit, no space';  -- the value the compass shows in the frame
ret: 340°
